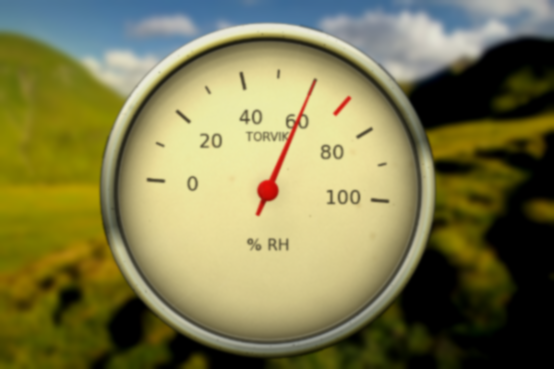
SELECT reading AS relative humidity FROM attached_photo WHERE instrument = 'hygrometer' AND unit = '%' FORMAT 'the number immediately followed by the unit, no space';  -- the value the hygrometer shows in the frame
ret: 60%
